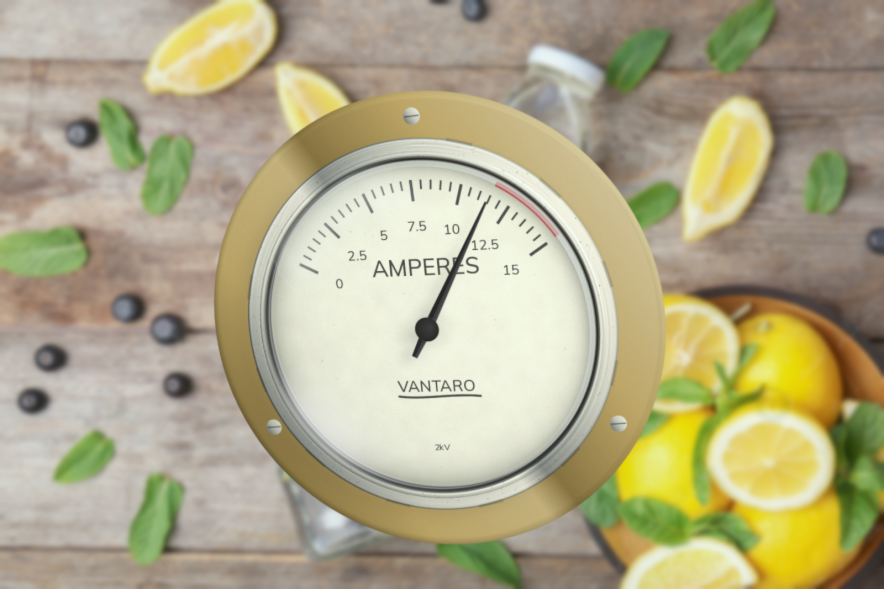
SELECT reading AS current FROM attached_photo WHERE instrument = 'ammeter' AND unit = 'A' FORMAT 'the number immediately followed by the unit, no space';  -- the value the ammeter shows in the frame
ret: 11.5A
